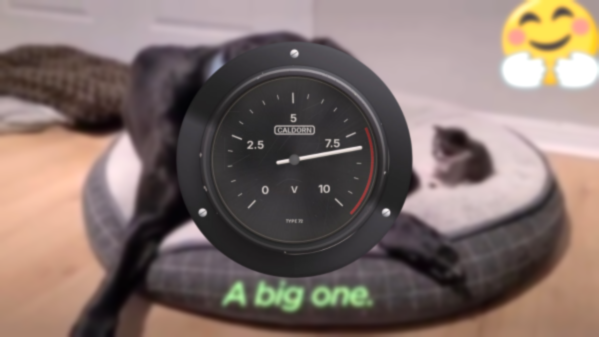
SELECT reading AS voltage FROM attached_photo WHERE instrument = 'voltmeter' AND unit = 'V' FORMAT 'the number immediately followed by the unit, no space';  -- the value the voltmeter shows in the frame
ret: 8V
